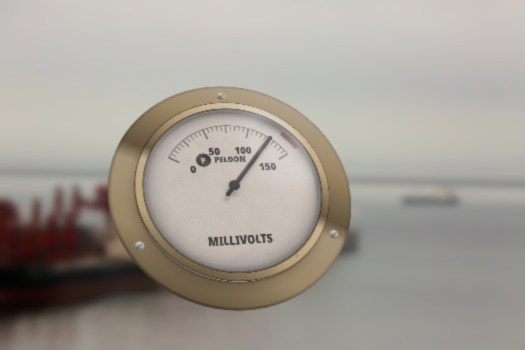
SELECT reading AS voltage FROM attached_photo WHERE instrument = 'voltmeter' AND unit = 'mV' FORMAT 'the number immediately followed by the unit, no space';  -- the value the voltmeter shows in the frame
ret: 125mV
